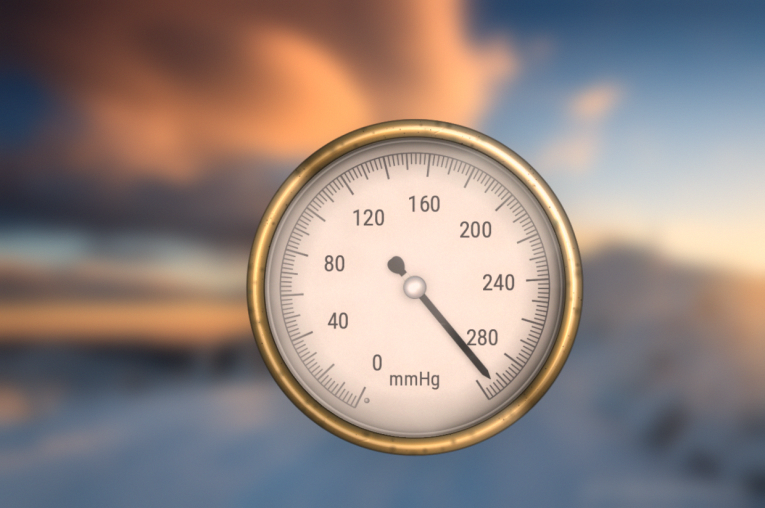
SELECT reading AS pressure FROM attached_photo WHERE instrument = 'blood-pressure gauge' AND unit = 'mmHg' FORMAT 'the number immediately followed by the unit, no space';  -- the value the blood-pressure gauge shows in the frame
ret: 294mmHg
